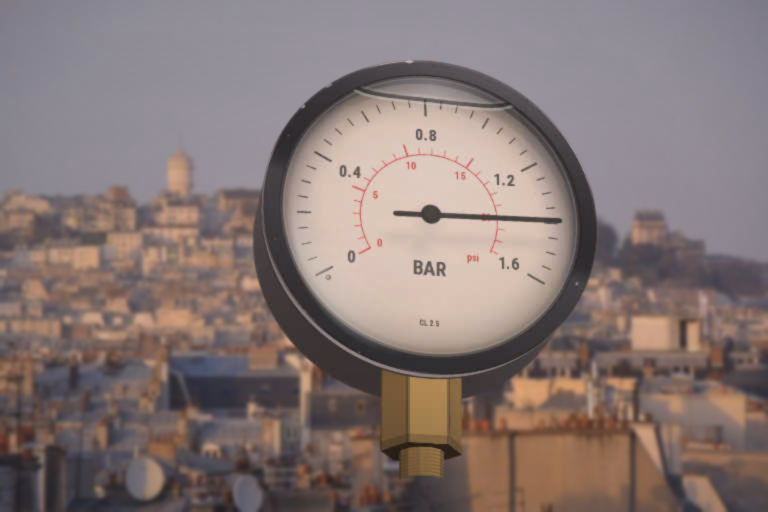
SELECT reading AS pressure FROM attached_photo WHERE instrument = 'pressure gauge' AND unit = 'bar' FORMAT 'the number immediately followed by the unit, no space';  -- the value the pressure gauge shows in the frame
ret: 1.4bar
